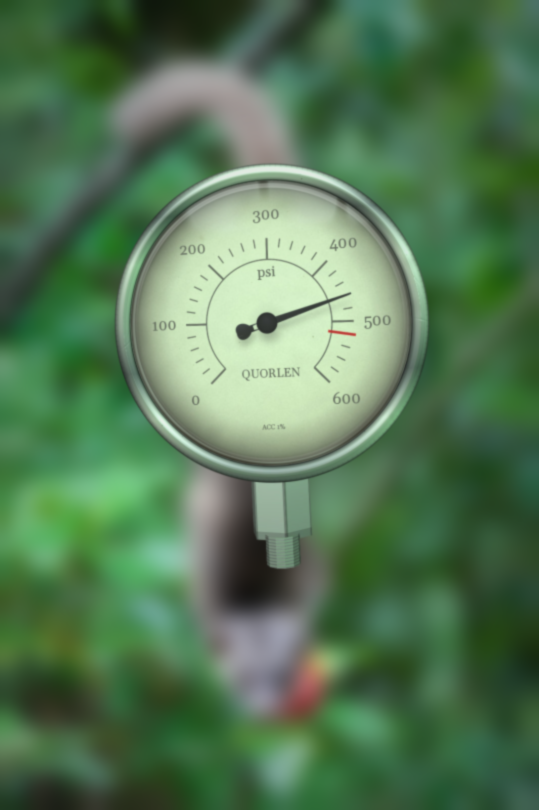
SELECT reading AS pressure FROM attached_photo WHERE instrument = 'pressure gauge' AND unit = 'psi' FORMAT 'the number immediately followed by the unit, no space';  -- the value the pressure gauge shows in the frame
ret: 460psi
